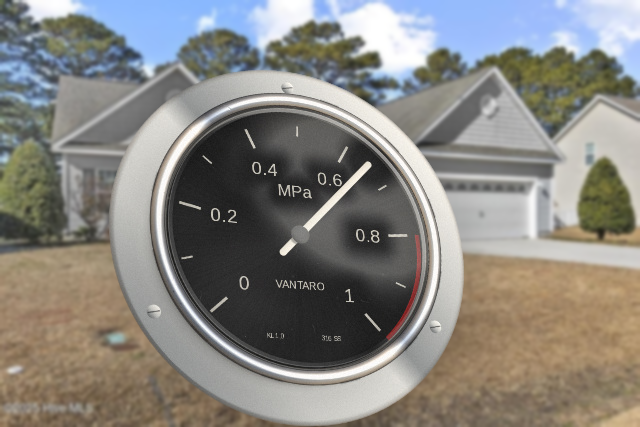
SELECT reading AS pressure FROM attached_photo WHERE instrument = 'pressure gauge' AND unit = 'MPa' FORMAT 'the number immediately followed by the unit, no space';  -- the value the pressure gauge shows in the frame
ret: 0.65MPa
